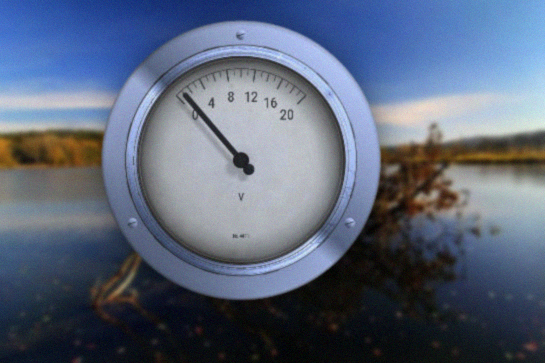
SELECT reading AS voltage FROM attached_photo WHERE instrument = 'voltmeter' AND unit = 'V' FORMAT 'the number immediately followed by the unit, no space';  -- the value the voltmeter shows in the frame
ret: 1V
